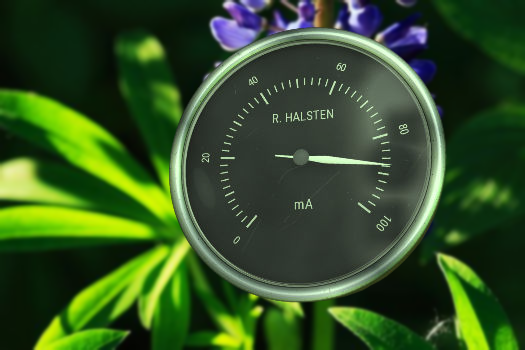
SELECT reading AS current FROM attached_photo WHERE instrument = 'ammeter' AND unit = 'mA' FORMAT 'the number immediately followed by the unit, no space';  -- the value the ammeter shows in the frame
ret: 88mA
